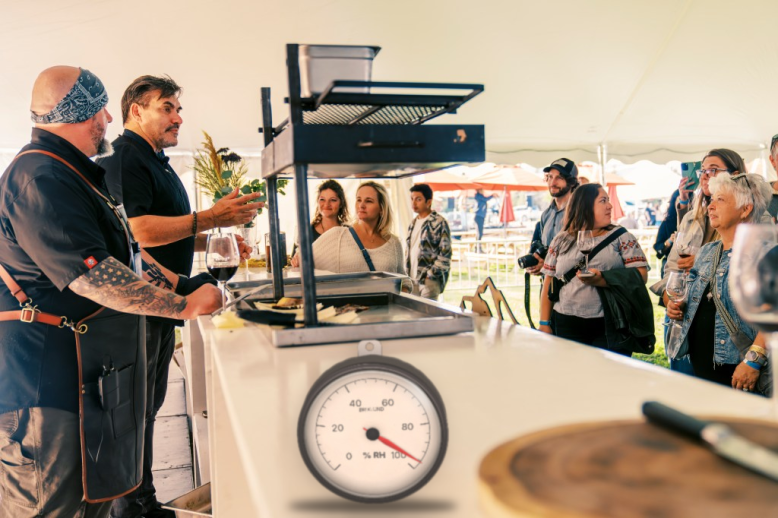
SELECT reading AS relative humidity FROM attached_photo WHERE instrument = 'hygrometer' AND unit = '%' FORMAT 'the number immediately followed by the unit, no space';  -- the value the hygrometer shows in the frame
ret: 96%
